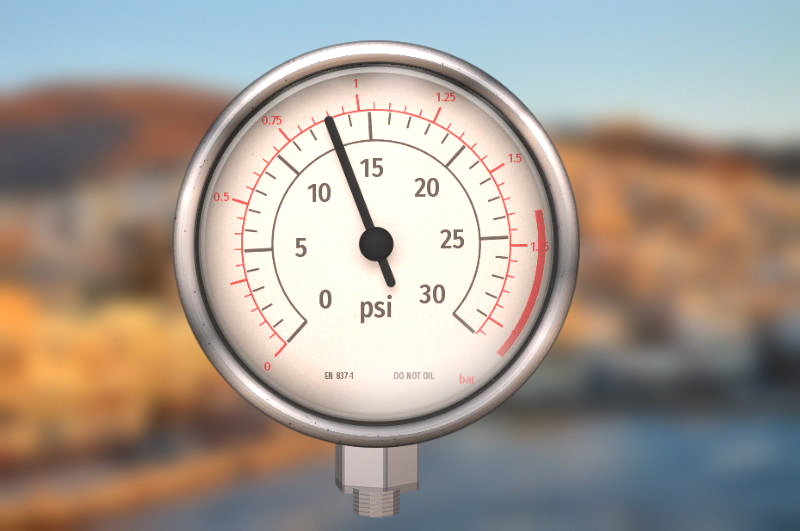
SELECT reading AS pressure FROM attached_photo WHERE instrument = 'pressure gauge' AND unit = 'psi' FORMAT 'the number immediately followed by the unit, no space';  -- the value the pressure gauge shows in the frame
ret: 13psi
